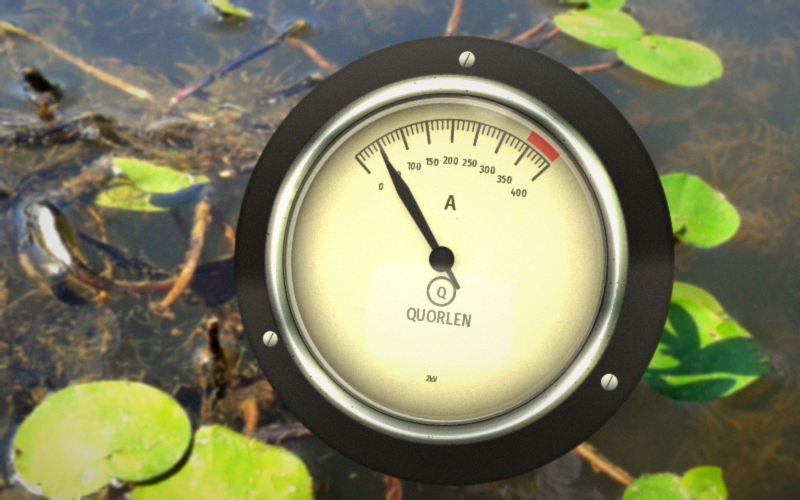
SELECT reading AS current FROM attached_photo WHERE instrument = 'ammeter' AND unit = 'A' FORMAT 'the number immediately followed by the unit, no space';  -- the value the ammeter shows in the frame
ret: 50A
